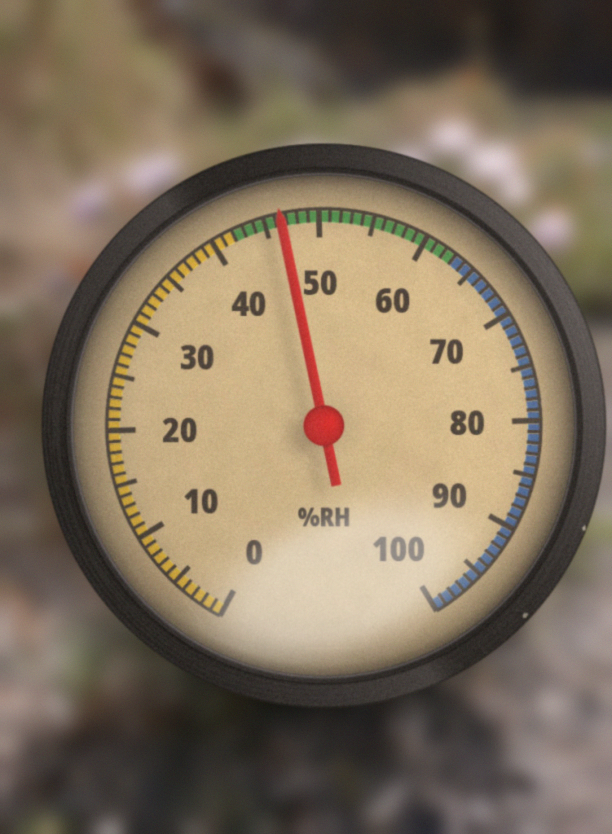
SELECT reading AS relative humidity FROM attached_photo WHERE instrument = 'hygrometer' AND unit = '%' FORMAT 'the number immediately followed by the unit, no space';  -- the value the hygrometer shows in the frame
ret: 46.5%
